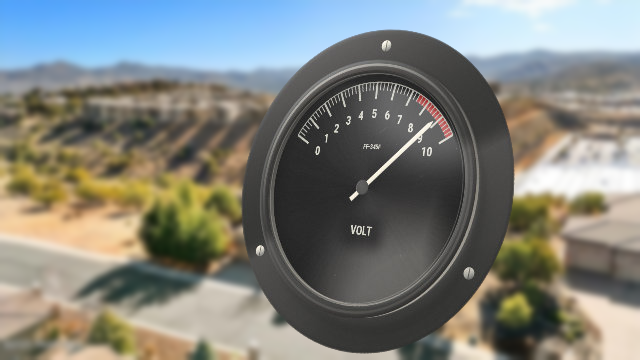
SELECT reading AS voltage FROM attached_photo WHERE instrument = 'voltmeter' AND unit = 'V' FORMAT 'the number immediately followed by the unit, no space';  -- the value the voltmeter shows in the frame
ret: 9V
